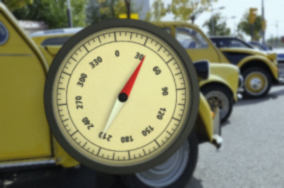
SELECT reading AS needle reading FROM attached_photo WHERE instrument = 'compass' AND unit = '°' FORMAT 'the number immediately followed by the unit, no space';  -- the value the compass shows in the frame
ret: 35°
